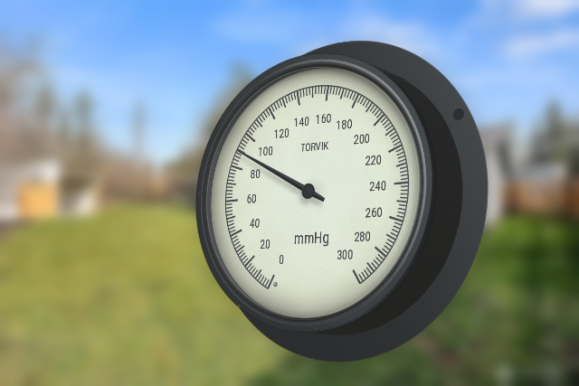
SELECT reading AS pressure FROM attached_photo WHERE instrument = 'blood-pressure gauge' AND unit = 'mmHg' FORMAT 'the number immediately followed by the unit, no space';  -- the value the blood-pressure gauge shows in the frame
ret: 90mmHg
